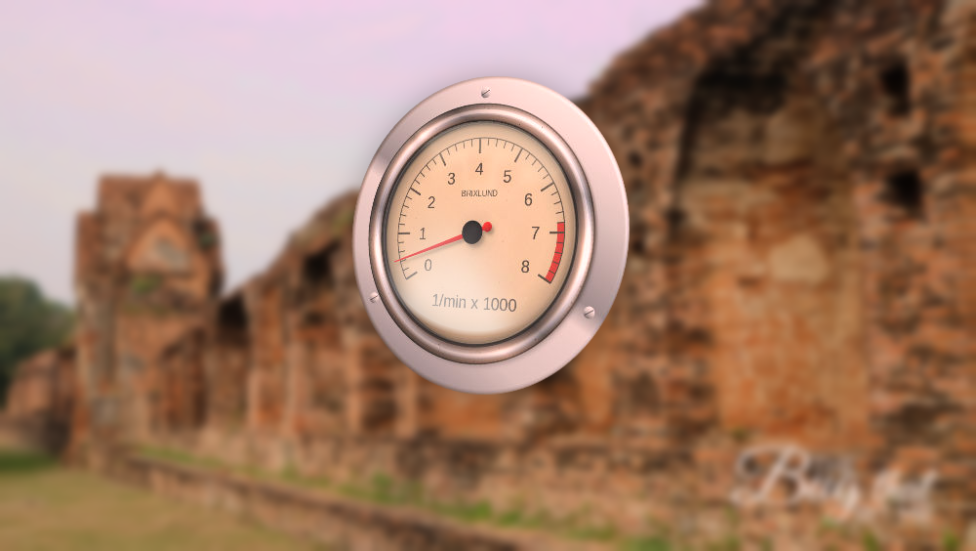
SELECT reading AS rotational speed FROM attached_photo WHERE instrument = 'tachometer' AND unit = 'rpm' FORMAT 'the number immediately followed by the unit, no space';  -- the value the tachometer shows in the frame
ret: 400rpm
